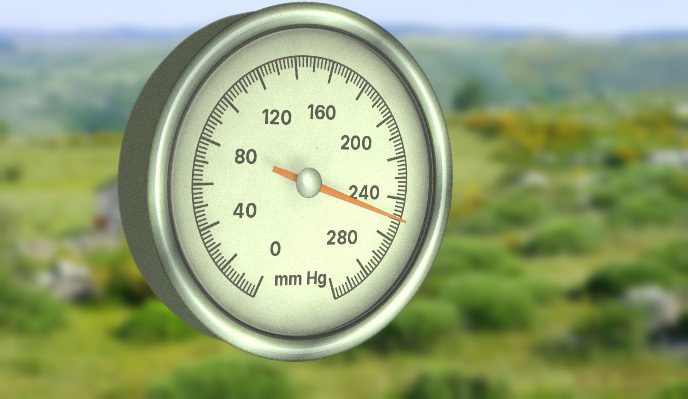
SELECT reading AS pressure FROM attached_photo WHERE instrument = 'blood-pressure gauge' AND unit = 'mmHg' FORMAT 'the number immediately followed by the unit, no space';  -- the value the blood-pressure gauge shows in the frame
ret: 250mmHg
